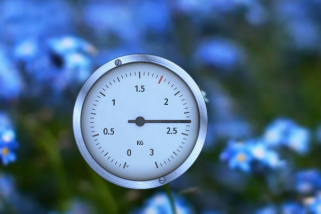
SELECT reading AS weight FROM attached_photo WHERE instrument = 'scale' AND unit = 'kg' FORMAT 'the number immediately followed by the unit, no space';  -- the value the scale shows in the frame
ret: 2.35kg
